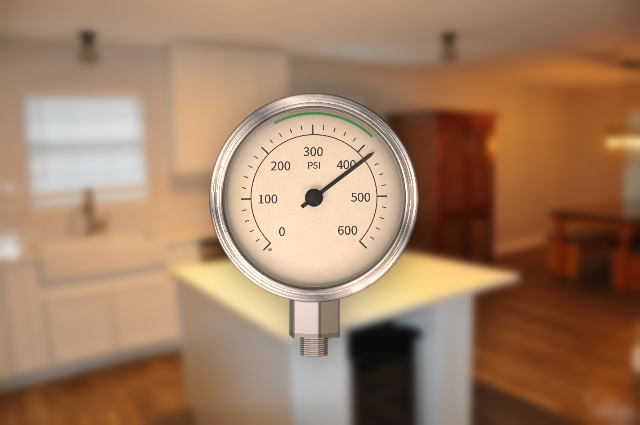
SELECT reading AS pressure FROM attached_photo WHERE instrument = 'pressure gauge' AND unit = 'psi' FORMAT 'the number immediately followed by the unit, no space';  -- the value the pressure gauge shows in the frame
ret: 420psi
